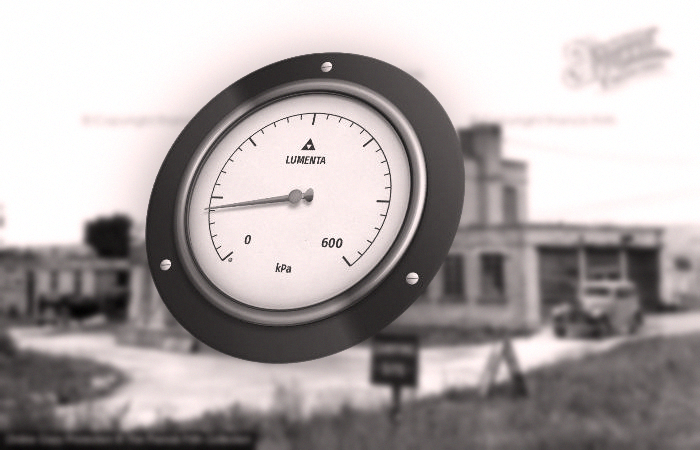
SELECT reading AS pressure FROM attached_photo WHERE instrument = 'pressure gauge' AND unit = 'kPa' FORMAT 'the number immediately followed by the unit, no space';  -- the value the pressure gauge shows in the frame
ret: 80kPa
